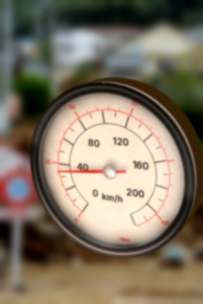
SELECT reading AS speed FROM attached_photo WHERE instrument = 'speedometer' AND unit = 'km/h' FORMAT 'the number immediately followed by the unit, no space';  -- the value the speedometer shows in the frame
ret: 35km/h
